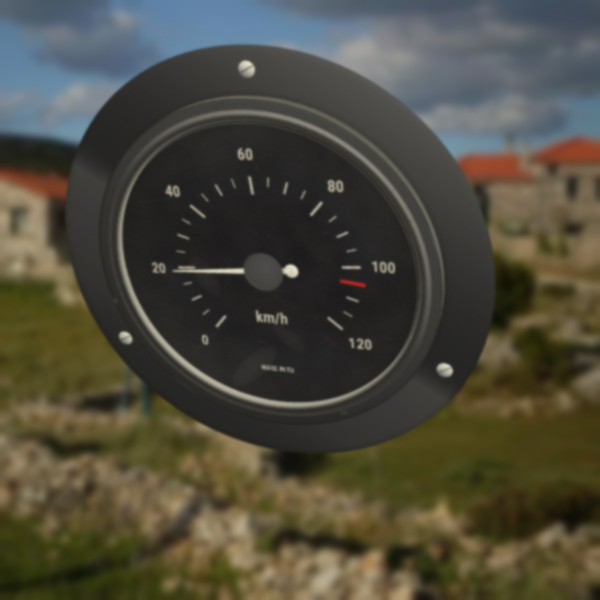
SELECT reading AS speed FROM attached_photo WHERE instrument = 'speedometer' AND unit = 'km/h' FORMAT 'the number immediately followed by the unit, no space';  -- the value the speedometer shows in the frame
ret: 20km/h
